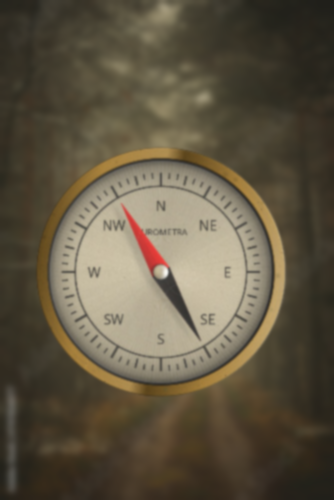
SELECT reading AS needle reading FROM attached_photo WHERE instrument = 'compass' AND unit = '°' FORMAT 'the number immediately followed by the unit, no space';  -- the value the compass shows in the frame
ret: 330°
